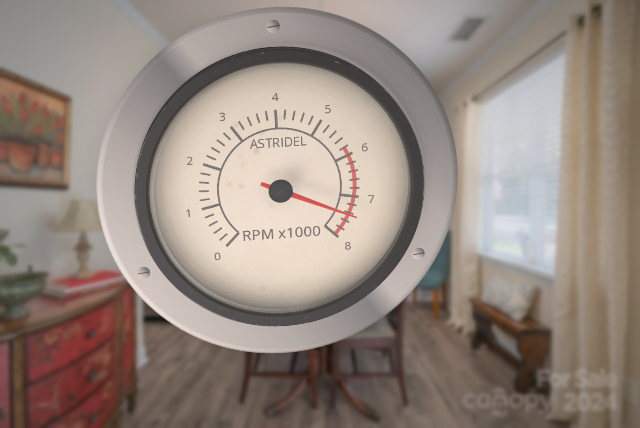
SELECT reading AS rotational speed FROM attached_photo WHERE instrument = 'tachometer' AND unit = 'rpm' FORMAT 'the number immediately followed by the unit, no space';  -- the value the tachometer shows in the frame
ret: 7400rpm
